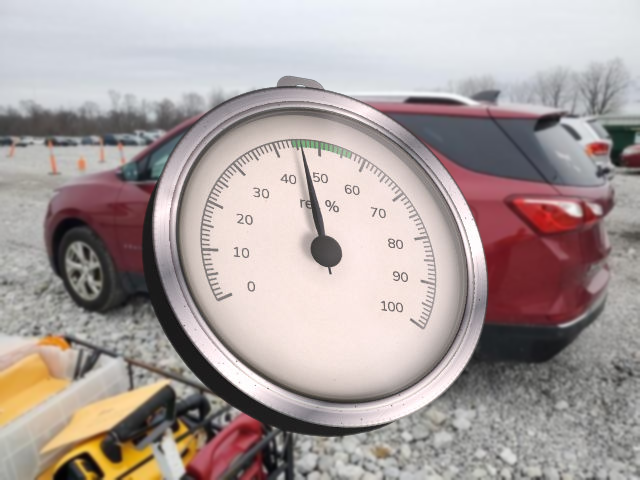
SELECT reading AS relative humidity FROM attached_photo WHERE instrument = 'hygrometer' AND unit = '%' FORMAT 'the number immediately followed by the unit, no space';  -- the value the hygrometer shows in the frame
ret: 45%
